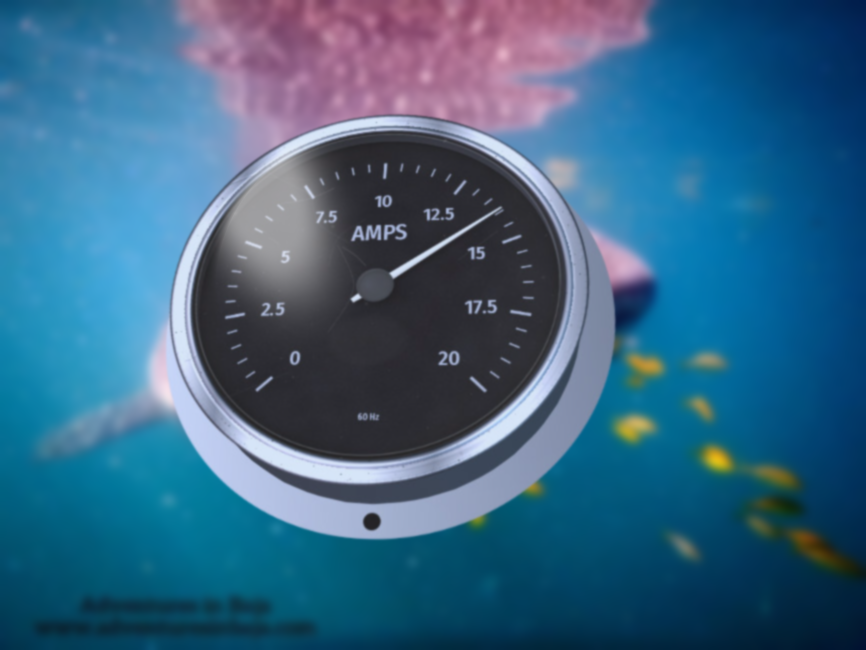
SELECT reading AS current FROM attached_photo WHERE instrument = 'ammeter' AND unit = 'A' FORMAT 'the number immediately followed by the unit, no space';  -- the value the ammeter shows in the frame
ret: 14A
